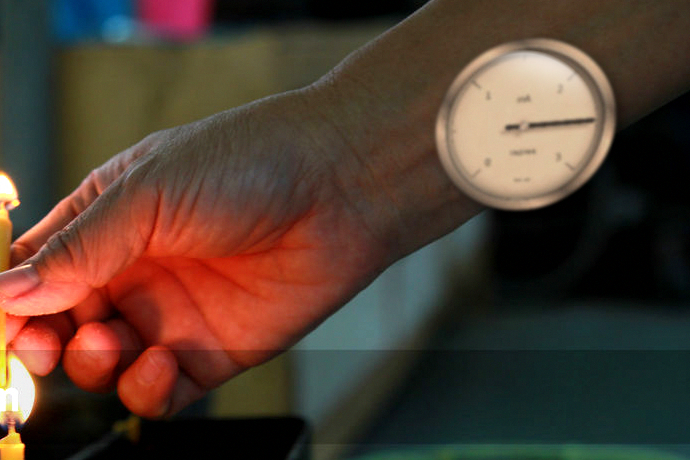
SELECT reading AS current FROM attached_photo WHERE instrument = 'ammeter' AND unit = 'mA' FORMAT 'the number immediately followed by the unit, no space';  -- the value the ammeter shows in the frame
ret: 2.5mA
